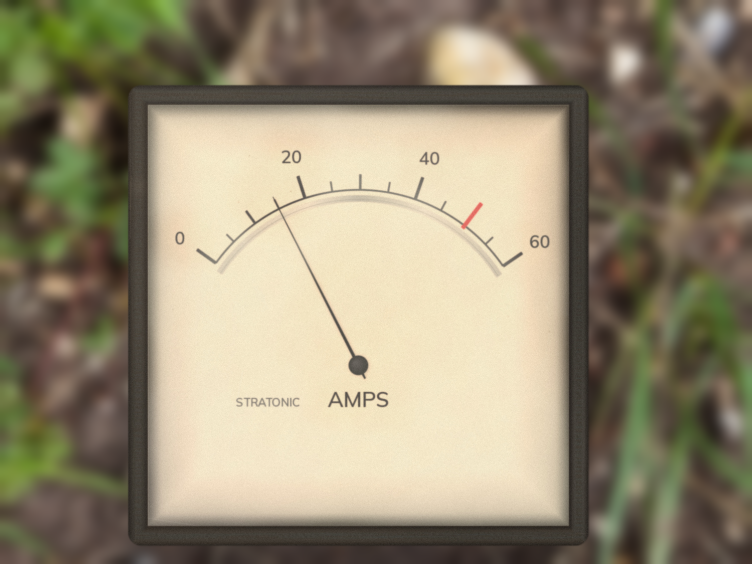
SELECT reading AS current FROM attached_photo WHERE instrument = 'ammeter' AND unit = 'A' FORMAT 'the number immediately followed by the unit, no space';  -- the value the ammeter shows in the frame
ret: 15A
